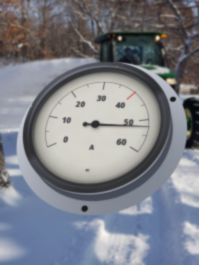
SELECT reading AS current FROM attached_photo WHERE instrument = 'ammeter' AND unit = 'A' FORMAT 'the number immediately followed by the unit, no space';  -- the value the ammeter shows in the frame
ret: 52.5A
